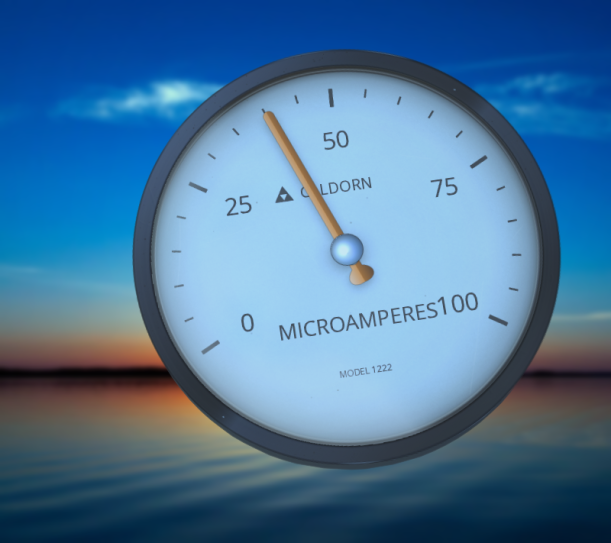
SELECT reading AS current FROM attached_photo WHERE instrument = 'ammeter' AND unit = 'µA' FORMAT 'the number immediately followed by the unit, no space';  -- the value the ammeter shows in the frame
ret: 40µA
